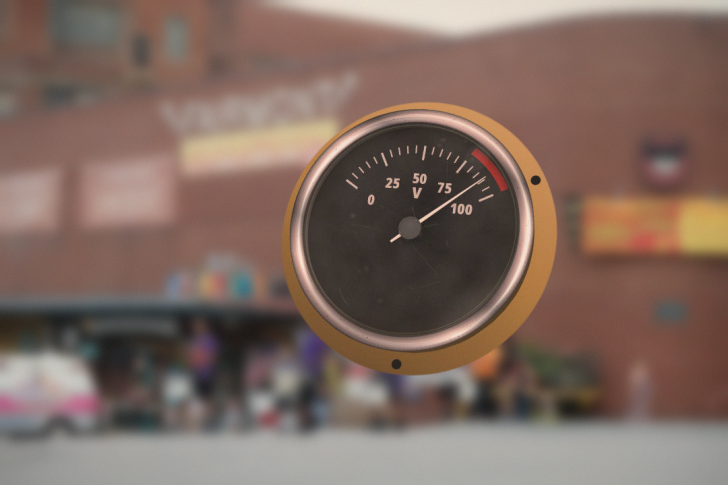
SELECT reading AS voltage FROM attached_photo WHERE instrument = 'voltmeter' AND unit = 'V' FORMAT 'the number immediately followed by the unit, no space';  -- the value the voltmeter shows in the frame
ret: 90V
